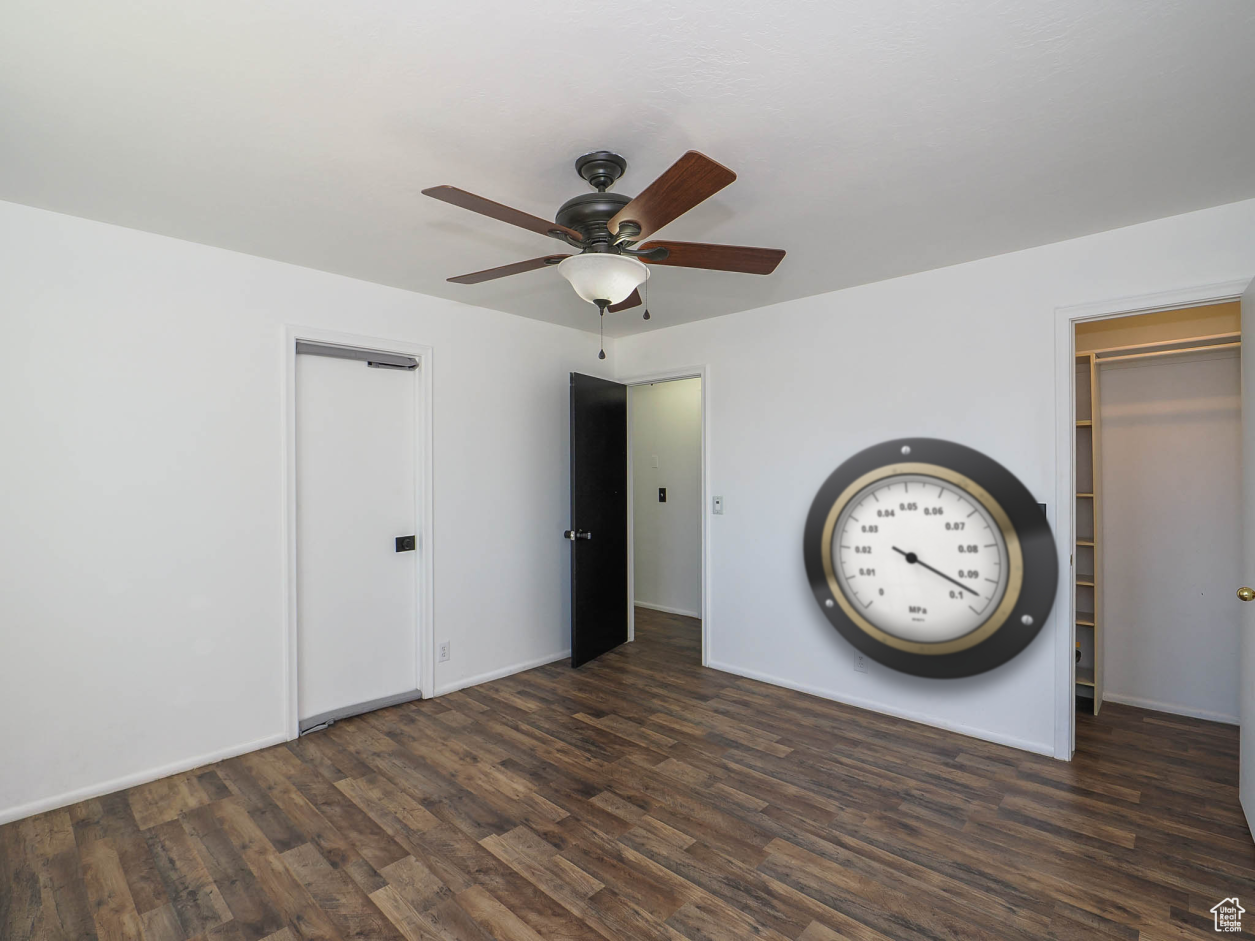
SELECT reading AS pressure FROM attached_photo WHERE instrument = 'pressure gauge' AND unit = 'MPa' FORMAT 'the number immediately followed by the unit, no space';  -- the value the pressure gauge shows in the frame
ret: 0.095MPa
